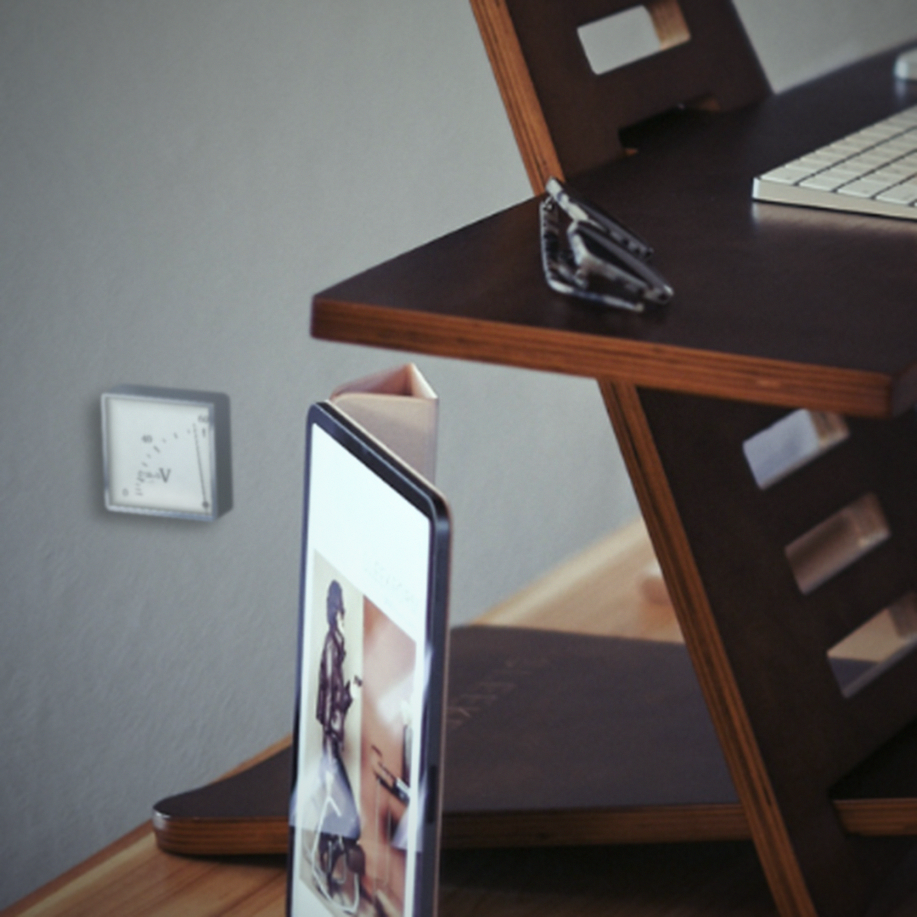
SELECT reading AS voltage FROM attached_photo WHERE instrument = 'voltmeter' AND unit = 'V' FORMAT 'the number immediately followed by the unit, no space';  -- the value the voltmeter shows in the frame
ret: 57.5V
